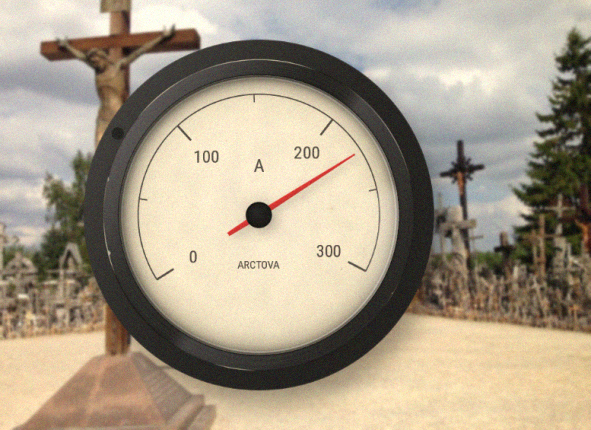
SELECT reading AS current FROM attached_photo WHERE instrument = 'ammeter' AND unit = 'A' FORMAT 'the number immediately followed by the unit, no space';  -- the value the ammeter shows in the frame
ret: 225A
